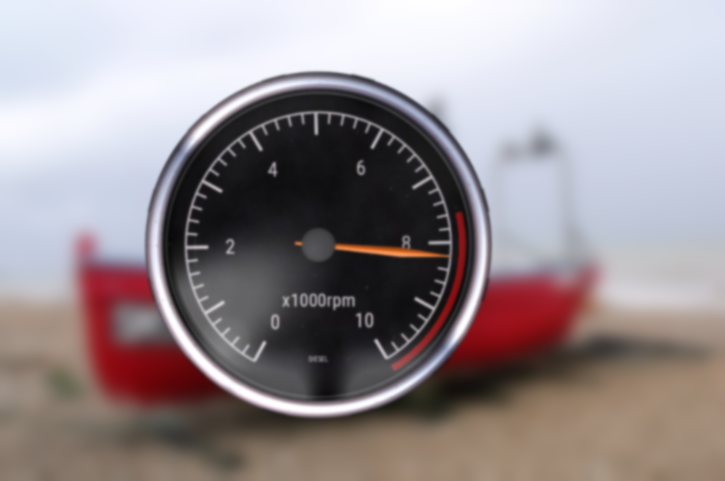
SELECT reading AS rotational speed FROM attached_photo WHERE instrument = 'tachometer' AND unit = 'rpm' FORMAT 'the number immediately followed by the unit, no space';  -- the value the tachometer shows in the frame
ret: 8200rpm
